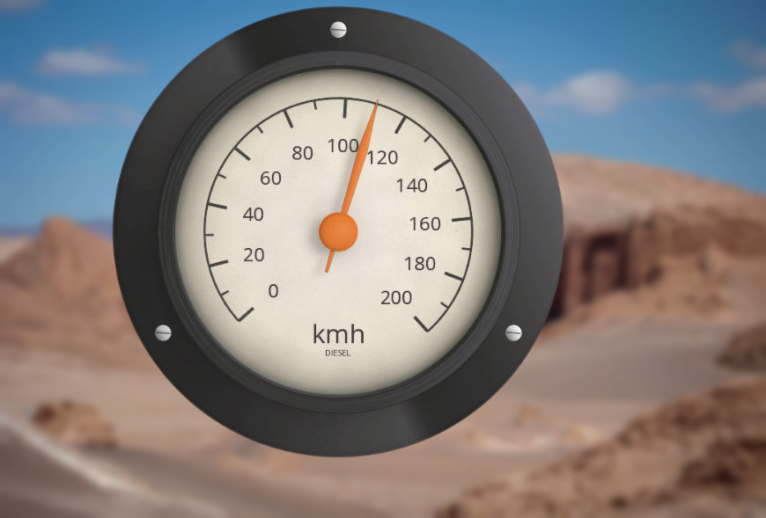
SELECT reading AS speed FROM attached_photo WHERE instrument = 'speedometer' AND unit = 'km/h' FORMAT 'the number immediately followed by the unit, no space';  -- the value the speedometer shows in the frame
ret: 110km/h
